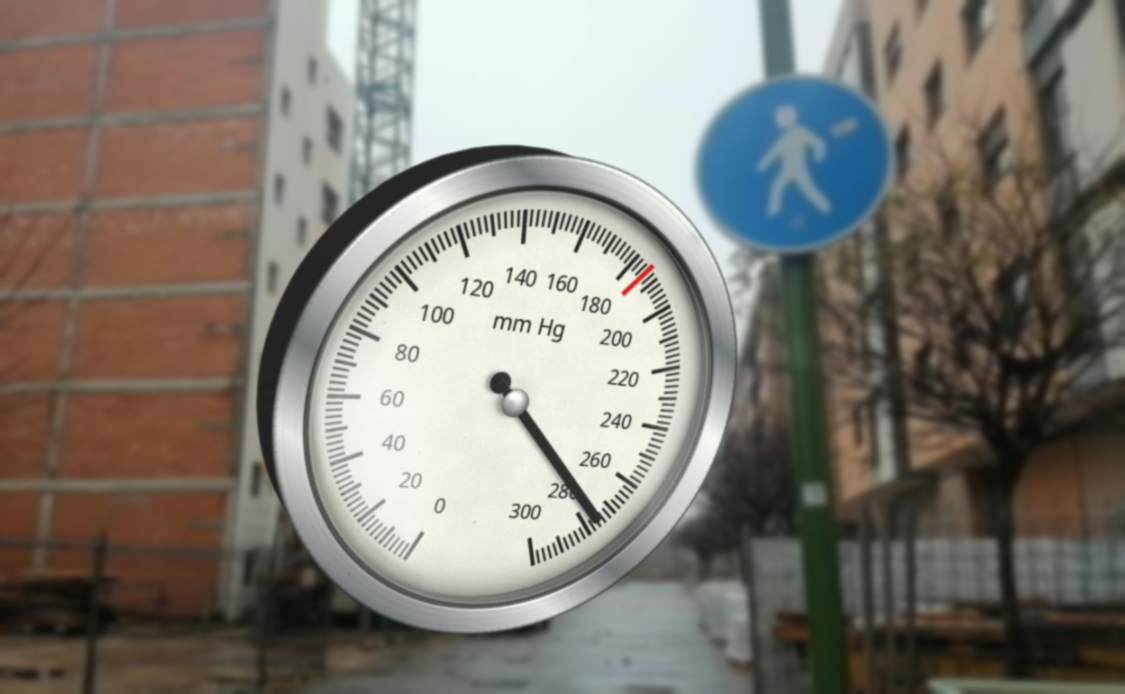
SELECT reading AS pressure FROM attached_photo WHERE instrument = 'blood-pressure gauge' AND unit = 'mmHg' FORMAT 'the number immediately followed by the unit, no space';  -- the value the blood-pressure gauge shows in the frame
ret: 276mmHg
